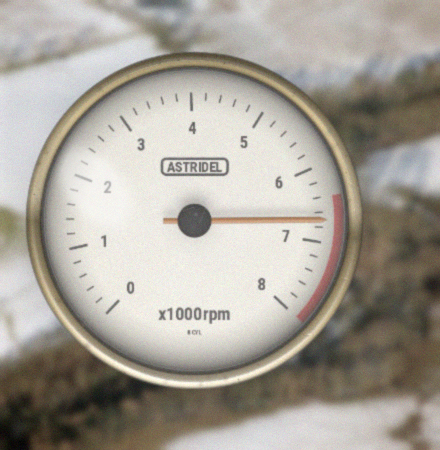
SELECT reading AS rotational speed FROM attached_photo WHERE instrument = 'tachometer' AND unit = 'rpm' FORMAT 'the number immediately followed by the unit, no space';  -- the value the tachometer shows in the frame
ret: 6700rpm
